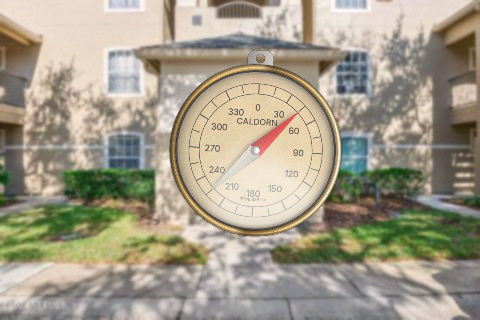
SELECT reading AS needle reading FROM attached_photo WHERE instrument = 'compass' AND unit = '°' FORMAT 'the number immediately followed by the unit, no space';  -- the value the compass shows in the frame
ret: 45°
